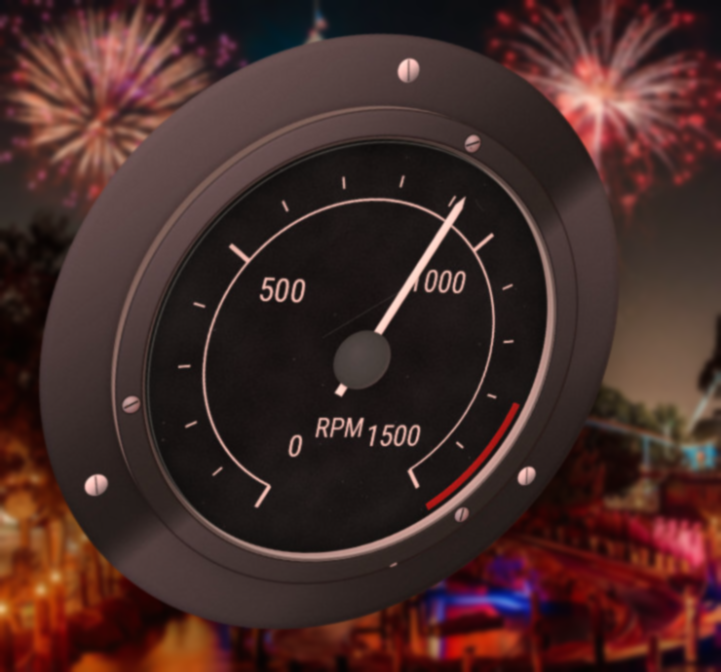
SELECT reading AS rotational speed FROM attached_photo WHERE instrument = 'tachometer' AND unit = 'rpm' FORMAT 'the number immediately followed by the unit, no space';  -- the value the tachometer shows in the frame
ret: 900rpm
